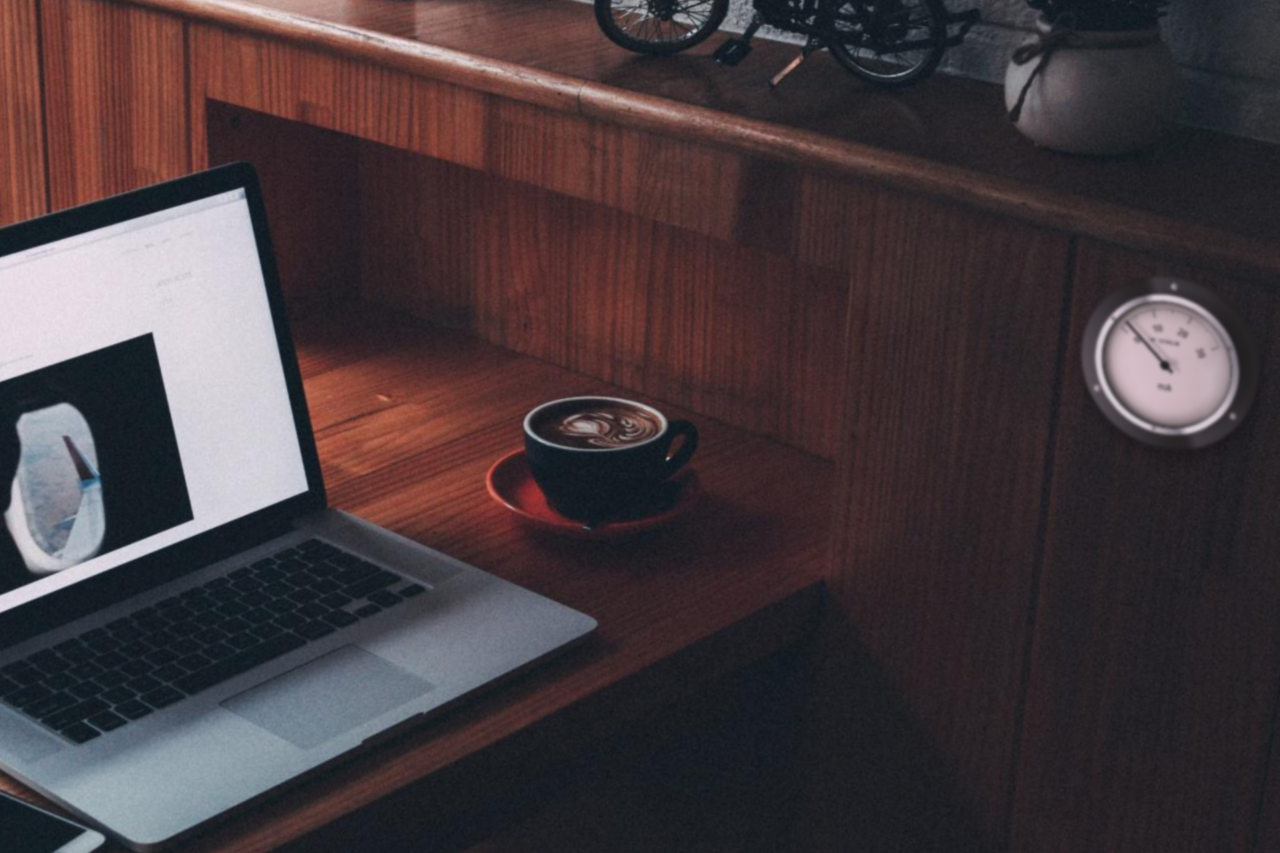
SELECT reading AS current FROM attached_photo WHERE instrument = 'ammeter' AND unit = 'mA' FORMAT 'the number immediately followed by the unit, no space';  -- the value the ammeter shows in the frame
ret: 2.5mA
